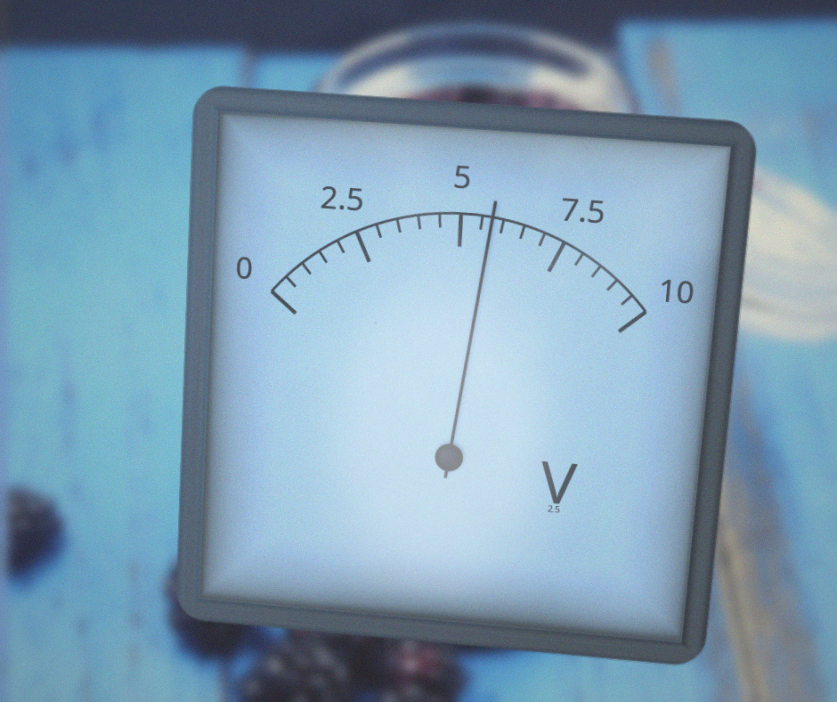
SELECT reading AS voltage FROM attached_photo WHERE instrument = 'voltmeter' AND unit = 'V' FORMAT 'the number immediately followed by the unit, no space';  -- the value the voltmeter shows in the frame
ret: 5.75V
